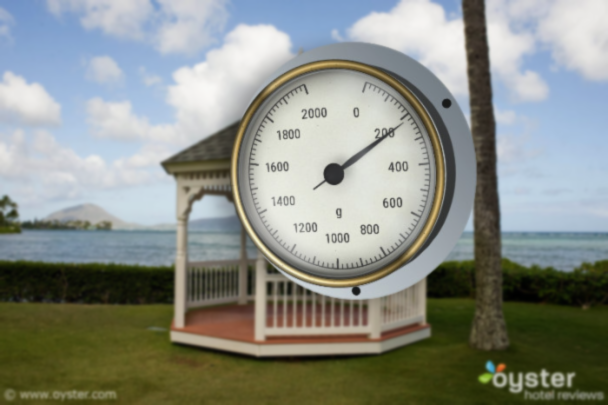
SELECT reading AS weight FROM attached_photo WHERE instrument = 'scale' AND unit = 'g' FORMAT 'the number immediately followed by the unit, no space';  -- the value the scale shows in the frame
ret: 220g
